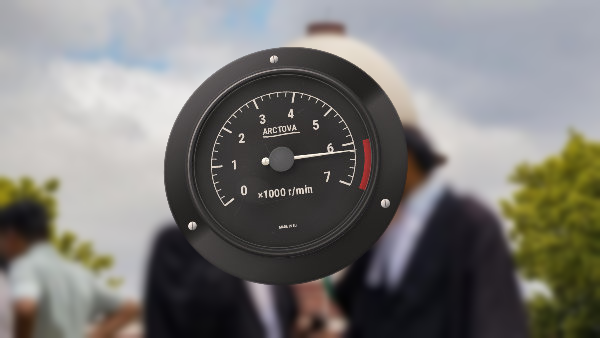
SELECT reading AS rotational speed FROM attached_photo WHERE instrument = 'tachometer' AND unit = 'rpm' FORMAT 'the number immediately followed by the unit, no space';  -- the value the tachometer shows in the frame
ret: 6200rpm
